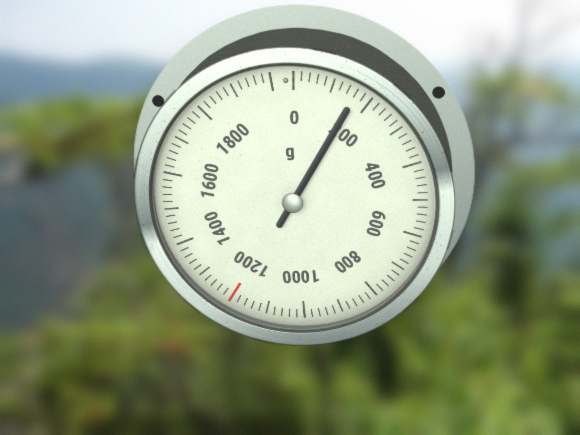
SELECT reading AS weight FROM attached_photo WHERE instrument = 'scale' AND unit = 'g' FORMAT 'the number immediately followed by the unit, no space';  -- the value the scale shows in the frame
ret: 160g
